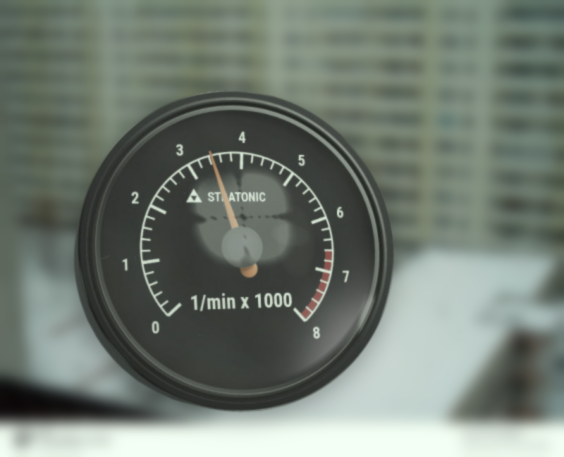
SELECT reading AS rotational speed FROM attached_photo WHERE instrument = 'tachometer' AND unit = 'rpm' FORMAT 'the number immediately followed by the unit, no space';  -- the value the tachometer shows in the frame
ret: 3400rpm
